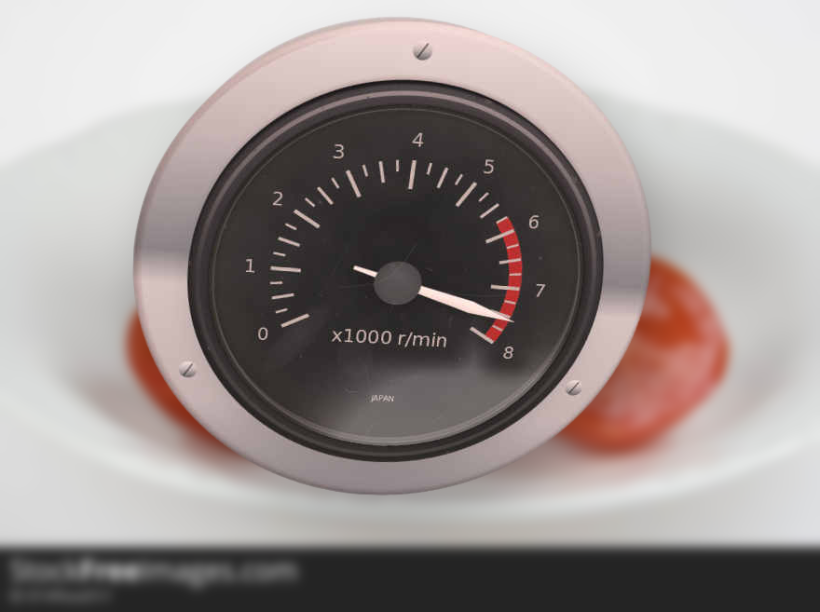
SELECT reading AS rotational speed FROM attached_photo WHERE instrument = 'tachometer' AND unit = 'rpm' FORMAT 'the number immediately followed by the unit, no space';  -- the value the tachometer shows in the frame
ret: 7500rpm
